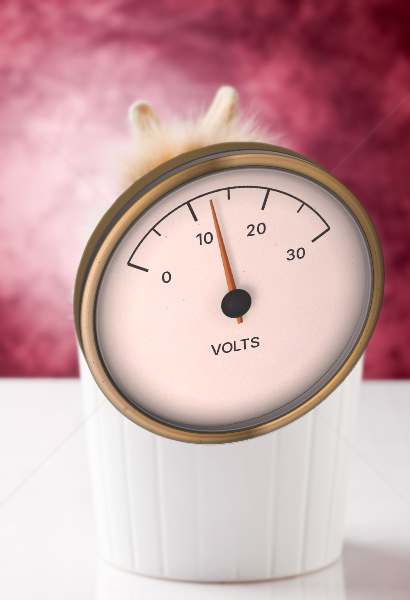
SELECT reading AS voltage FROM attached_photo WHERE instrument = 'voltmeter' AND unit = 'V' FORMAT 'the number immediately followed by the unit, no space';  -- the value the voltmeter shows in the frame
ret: 12.5V
